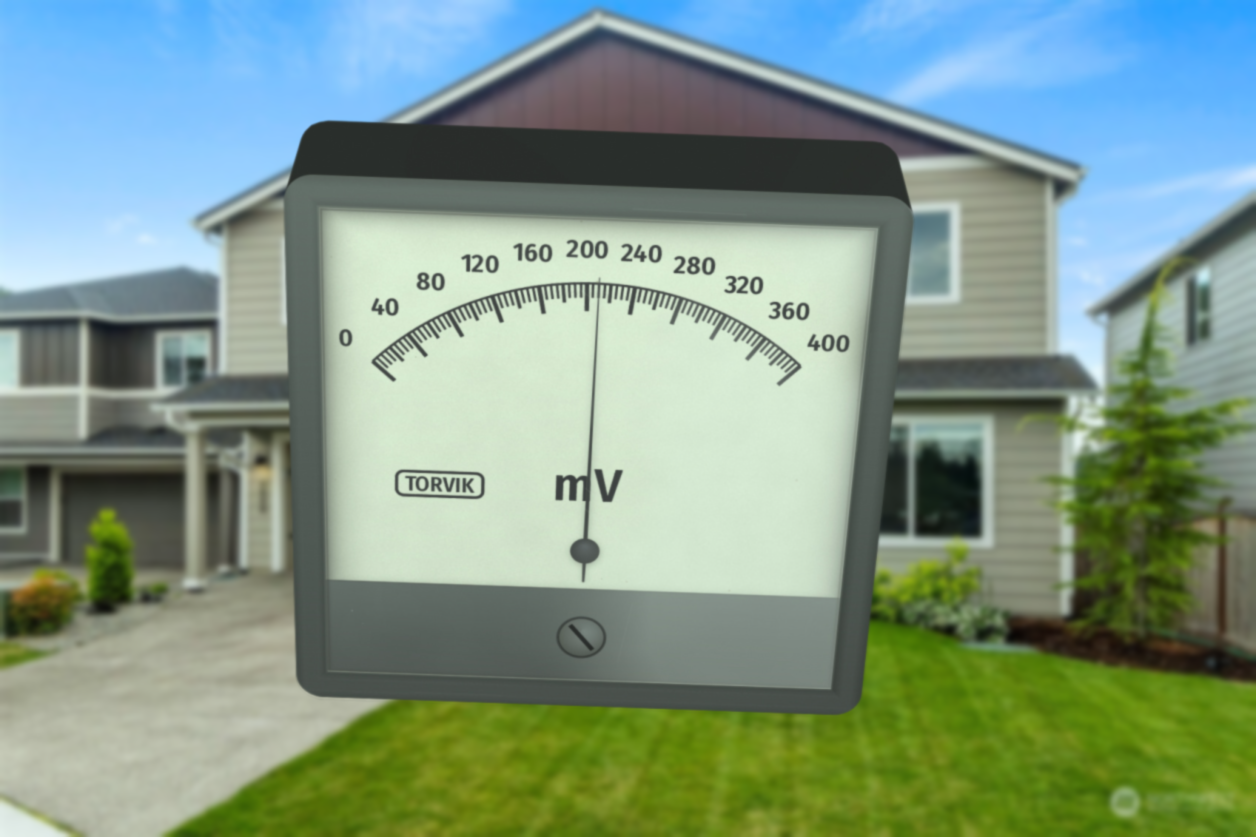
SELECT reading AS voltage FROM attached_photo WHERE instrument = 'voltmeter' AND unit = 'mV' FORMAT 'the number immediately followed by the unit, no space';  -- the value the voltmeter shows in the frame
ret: 210mV
